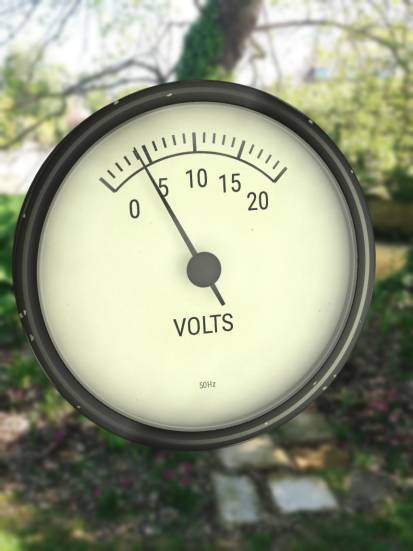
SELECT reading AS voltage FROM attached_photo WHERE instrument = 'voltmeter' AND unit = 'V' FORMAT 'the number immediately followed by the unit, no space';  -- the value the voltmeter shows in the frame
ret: 4V
